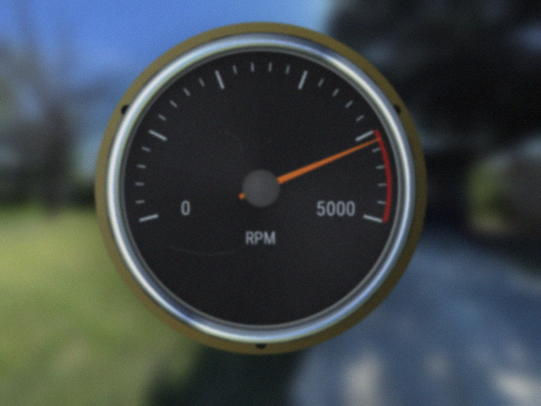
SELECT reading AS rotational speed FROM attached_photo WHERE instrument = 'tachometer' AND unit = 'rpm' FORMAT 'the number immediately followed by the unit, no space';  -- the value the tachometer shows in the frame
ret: 4100rpm
